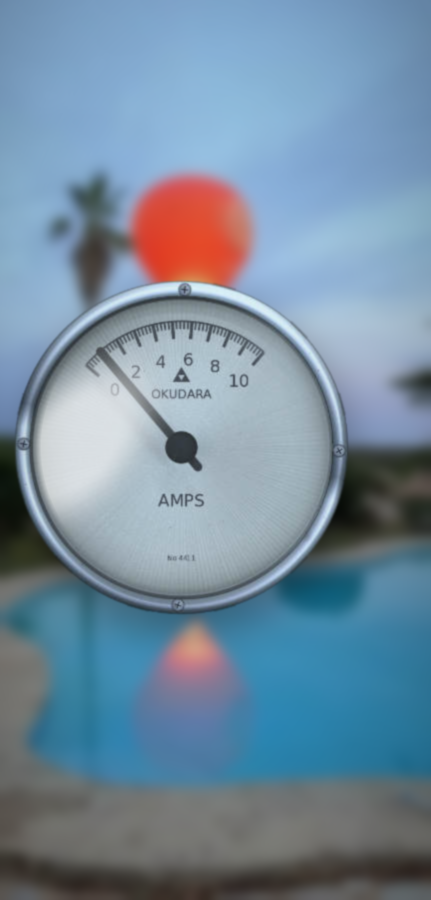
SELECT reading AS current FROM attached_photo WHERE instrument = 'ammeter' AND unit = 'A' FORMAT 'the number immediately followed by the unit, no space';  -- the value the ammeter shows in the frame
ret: 1A
